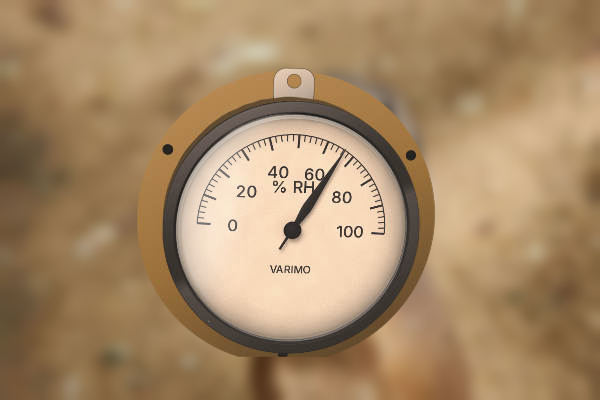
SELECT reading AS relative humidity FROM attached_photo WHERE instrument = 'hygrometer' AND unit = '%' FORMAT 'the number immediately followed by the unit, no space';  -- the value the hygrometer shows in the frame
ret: 66%
